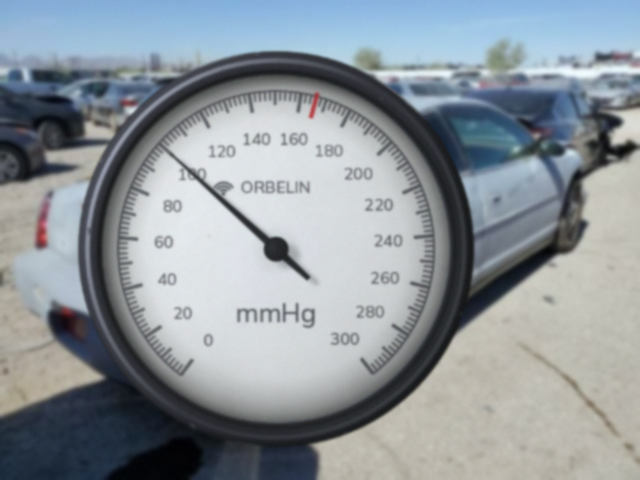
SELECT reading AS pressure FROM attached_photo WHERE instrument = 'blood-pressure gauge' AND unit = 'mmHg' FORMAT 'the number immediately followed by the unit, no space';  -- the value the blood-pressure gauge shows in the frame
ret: 100mmHg
